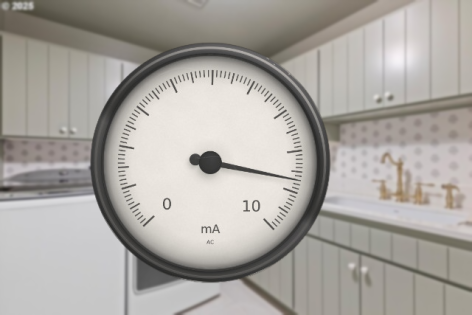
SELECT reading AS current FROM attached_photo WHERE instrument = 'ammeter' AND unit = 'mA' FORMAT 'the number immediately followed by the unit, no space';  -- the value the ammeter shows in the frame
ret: 8.7mA
